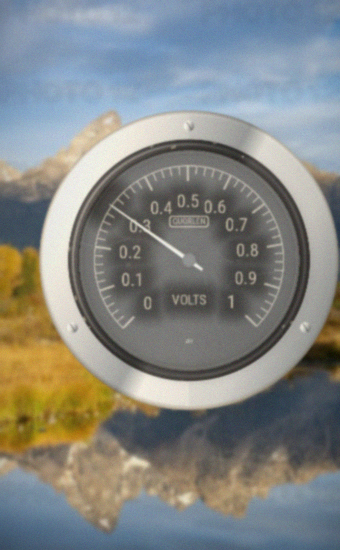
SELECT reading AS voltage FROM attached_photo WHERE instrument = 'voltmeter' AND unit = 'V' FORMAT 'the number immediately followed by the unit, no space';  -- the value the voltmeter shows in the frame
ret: 0.3V
